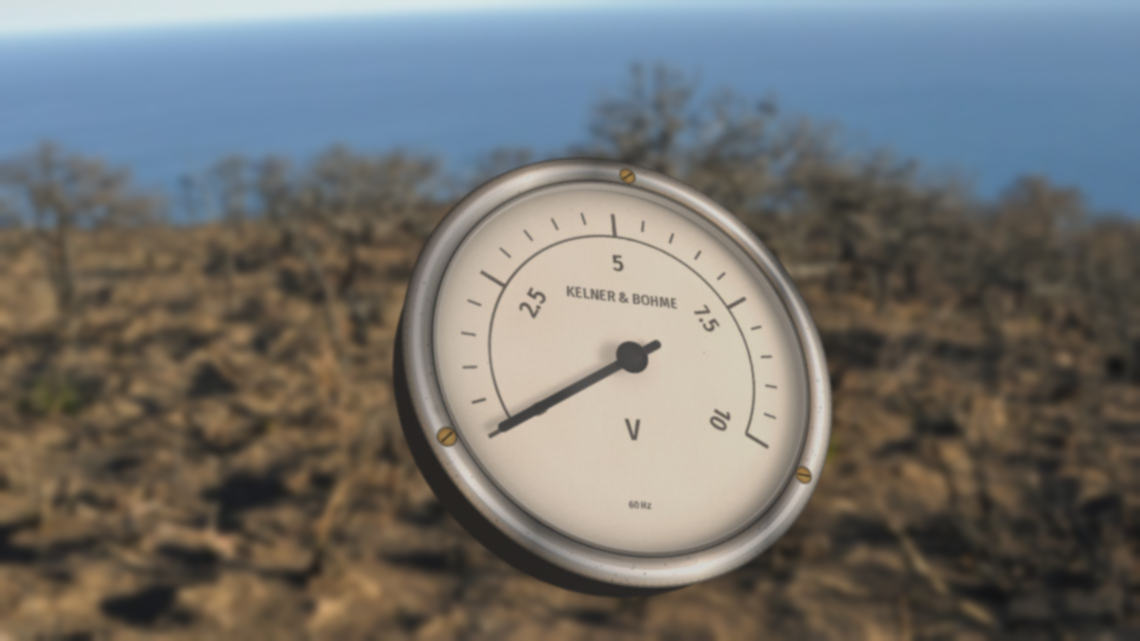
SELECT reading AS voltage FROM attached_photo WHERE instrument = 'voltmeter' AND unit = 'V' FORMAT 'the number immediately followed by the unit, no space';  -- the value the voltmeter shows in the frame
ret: 0V
